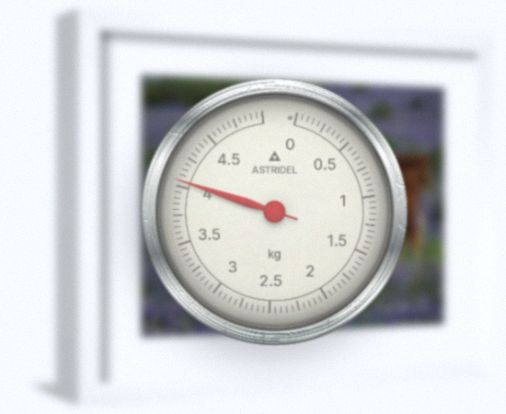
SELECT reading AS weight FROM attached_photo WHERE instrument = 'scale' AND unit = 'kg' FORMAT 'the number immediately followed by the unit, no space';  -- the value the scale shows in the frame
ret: 4.05kg
